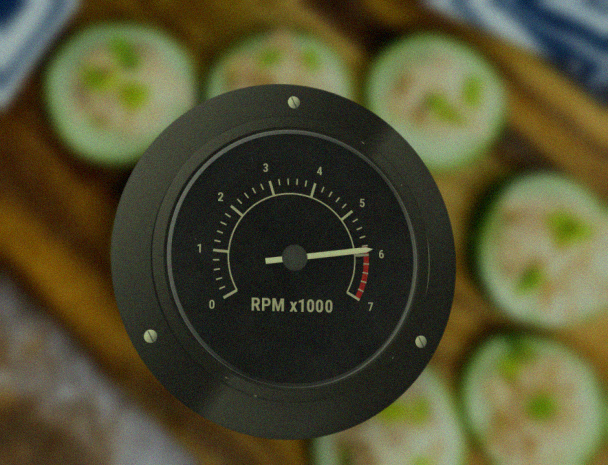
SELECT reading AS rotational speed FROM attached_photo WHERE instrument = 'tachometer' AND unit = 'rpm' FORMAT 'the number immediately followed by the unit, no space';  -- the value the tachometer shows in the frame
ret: 5900rpm
